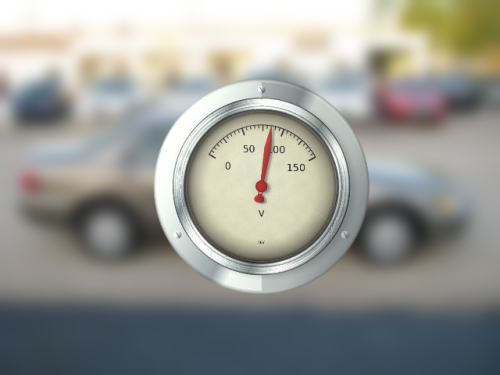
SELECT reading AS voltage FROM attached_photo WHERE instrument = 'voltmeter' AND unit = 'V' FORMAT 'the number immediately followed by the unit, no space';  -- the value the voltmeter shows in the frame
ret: 85V
